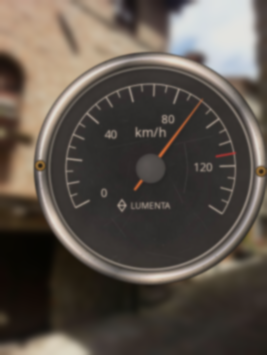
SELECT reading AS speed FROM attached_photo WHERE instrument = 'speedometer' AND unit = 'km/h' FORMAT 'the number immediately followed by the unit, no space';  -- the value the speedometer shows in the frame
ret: 90km/h
